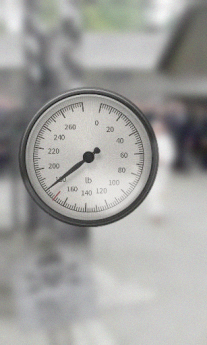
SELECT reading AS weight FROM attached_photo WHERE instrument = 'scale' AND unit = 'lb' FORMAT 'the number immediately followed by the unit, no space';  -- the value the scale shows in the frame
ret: 180lb
